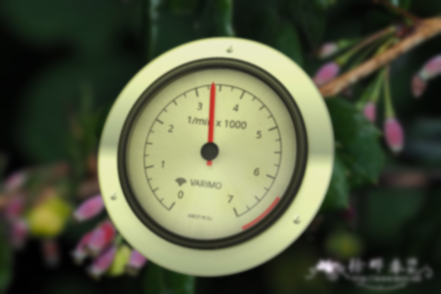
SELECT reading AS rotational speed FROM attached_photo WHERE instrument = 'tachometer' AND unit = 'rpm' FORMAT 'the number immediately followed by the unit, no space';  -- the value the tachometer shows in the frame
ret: 3375rpm
